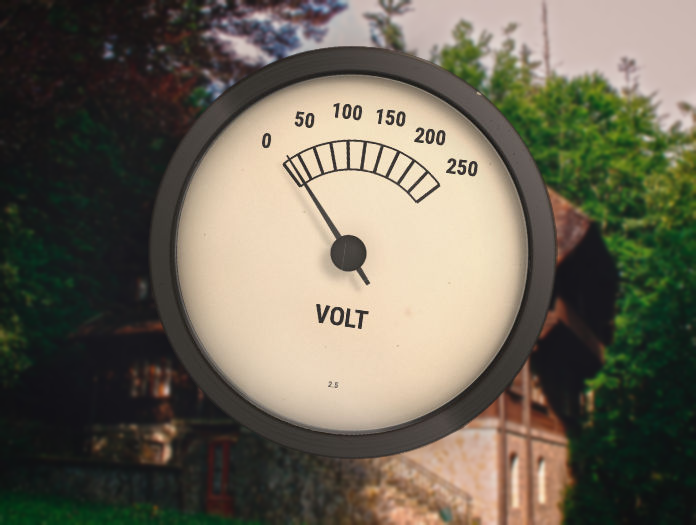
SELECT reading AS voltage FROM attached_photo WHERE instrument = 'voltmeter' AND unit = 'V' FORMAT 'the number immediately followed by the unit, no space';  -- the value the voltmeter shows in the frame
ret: 12.5V
